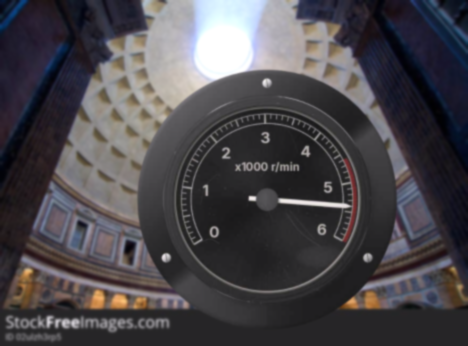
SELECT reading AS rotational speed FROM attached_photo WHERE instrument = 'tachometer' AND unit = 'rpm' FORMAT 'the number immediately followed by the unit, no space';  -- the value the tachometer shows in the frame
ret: 5400rpm
